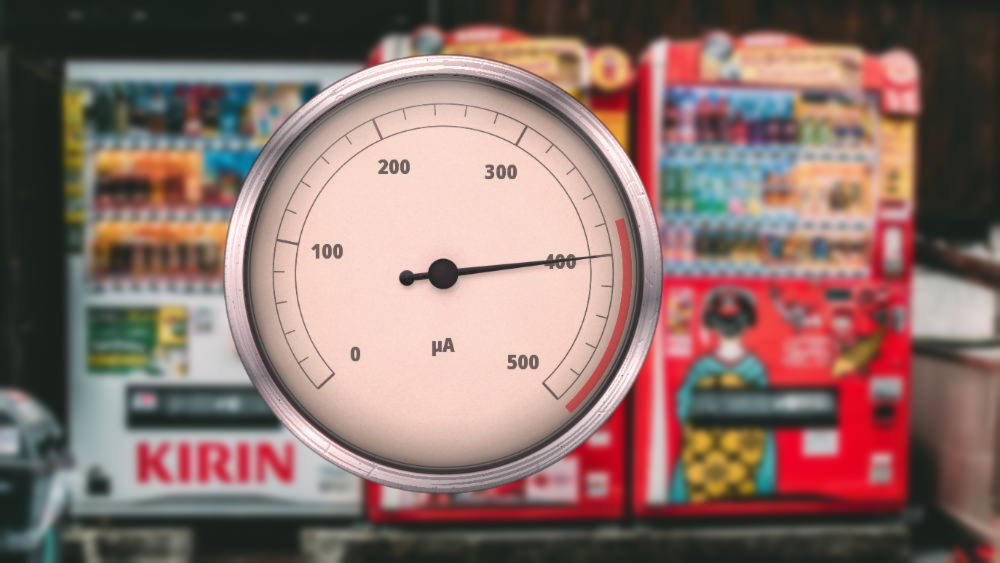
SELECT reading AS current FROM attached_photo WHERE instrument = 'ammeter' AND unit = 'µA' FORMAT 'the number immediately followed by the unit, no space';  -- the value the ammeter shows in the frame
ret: 400µA
